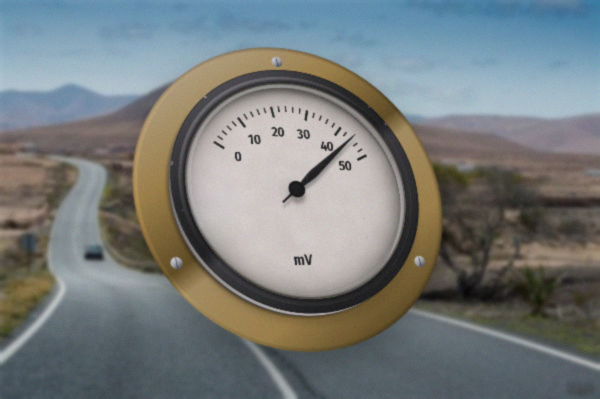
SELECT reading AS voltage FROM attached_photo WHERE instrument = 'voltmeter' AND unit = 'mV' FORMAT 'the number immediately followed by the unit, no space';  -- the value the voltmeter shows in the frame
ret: 44mV
